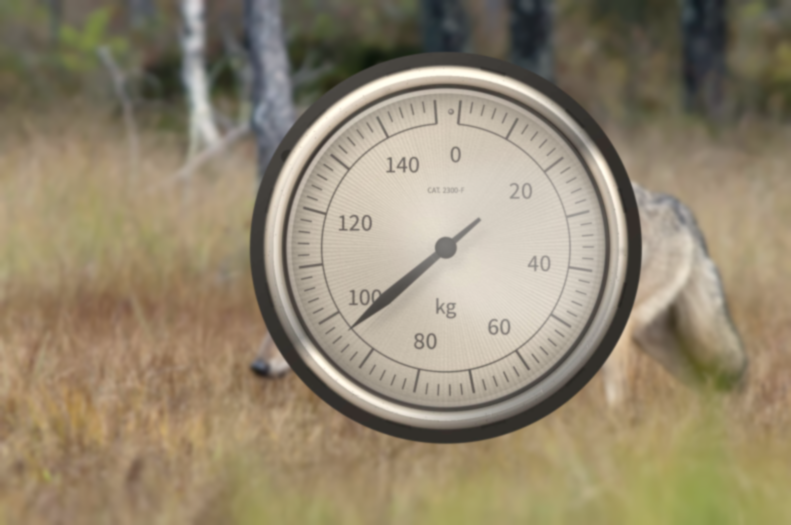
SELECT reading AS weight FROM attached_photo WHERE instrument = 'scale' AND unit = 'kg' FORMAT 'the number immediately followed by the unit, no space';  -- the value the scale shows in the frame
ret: 96kg
